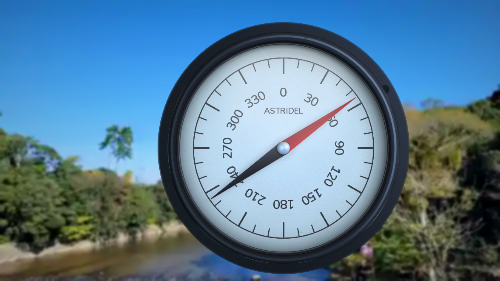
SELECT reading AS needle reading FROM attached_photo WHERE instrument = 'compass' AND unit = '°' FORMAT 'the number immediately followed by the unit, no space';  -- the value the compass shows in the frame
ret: 55°
